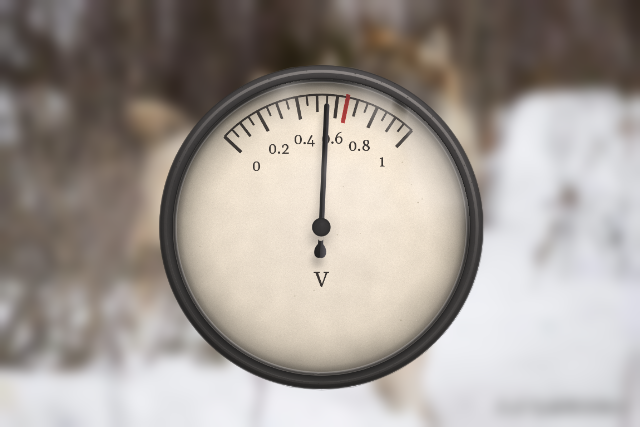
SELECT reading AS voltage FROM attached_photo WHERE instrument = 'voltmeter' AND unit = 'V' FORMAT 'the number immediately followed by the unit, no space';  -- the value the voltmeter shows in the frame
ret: 0.55V
